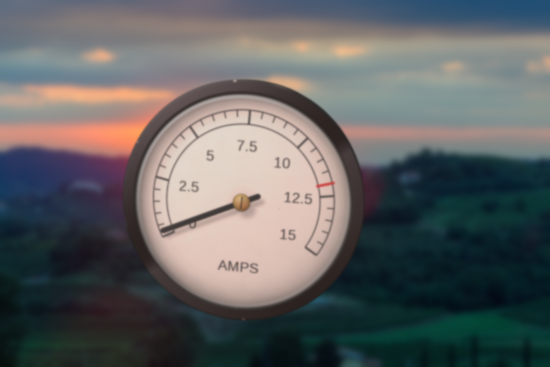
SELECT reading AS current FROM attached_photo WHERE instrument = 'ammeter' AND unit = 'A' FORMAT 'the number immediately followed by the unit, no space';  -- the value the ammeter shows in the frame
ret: 0.25A
